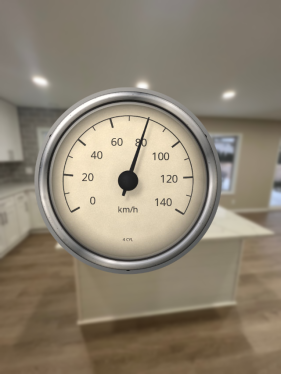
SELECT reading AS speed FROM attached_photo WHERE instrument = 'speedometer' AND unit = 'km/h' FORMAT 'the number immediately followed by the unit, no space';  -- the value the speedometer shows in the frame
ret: 80km/h
